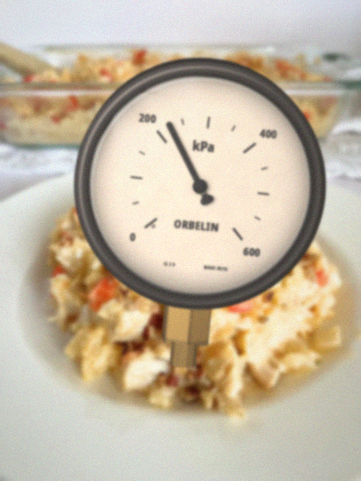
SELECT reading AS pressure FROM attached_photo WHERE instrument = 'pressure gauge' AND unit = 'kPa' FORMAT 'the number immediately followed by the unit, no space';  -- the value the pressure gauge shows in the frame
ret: 225kPa
